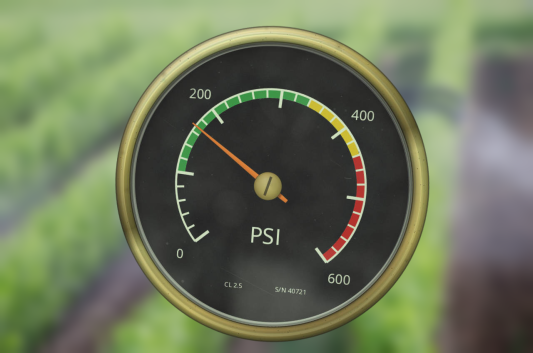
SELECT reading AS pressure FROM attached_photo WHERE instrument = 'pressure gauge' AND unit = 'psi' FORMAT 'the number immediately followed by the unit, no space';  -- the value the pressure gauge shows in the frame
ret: 170psi
